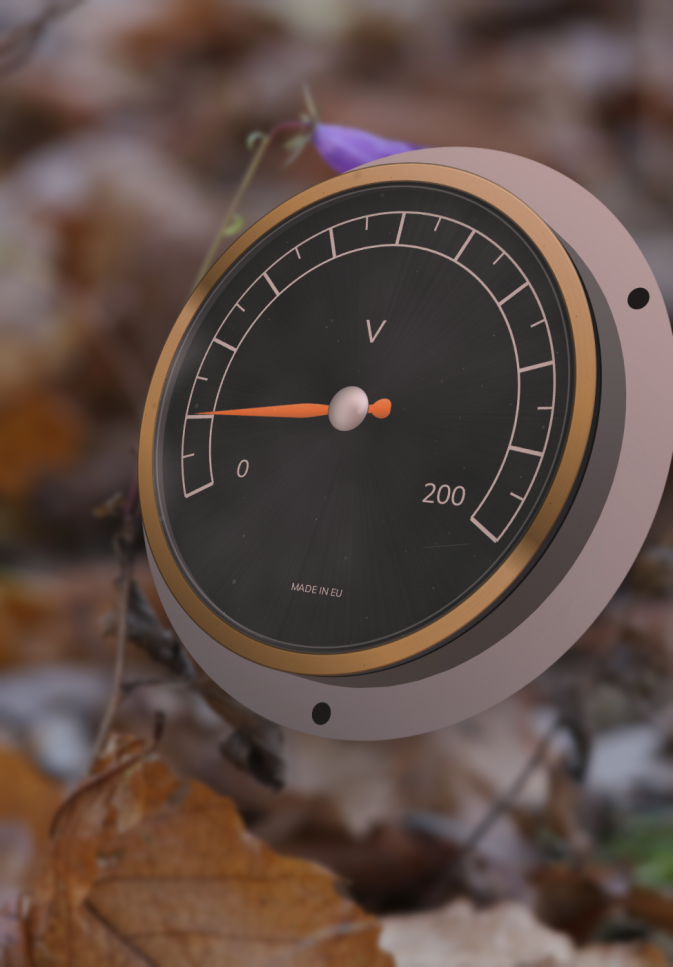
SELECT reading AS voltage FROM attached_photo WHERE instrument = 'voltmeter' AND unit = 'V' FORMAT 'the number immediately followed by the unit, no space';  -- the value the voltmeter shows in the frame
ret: 20V
